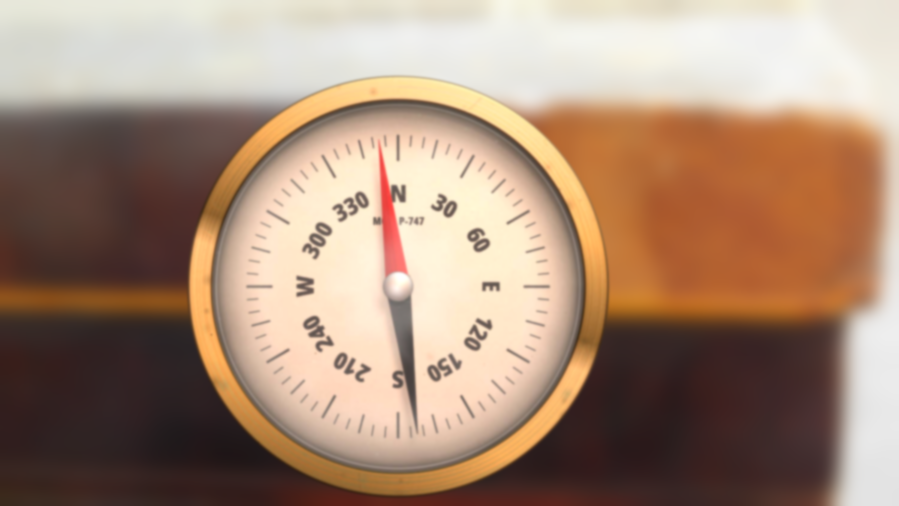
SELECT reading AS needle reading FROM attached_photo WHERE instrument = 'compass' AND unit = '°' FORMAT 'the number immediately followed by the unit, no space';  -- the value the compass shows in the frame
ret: 352.5°
